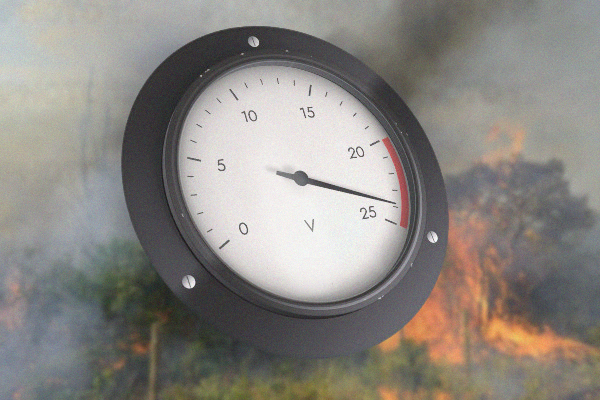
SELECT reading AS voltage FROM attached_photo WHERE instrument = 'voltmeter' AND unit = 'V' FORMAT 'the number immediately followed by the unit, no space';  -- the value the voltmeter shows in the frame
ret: 24V
